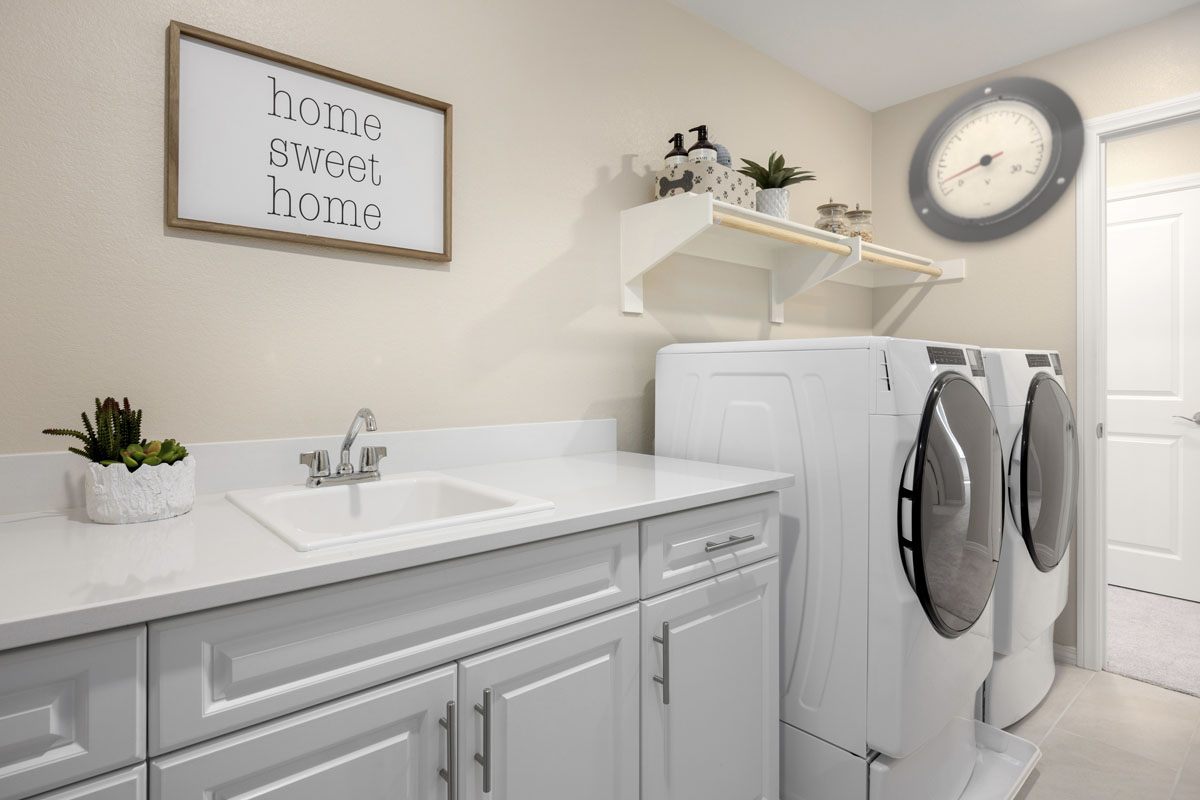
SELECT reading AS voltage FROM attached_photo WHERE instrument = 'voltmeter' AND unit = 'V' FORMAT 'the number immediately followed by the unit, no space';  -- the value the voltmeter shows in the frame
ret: 2V
